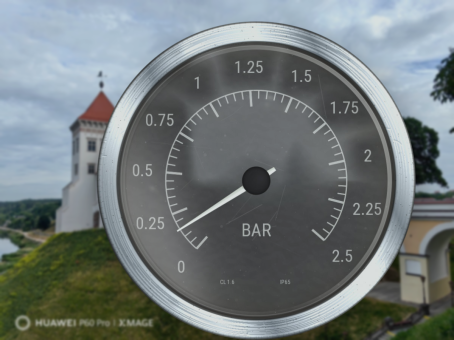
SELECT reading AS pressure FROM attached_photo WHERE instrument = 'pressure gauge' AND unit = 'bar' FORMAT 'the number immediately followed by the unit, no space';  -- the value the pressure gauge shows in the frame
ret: 0.15bar
